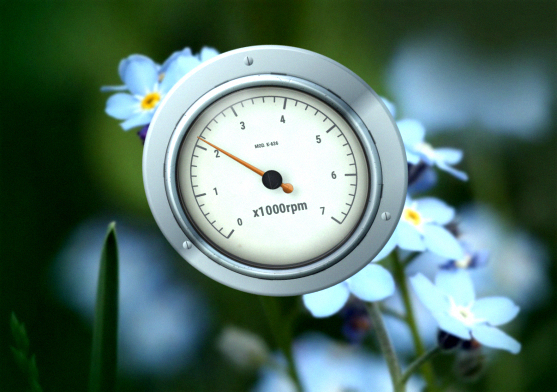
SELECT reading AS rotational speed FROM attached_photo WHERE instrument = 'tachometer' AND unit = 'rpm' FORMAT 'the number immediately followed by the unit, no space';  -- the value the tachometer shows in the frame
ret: 2200rpm
